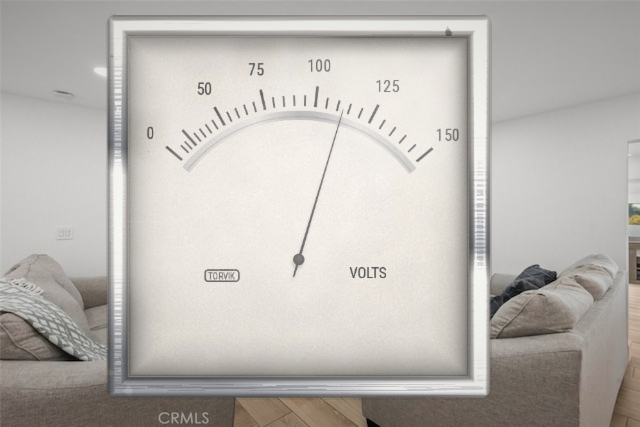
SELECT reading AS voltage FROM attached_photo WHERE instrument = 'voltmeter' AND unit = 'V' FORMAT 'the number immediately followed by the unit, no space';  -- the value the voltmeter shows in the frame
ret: 112.5V
